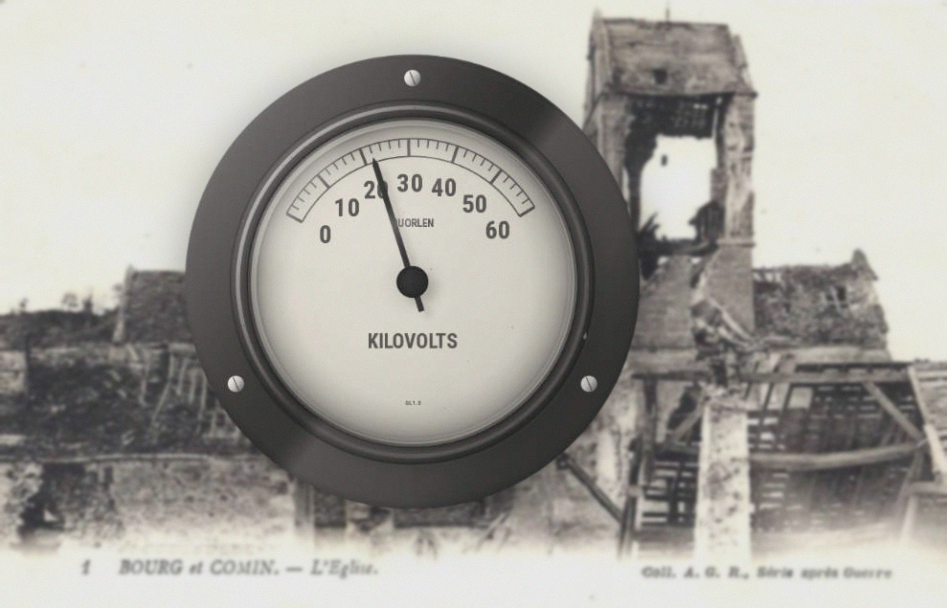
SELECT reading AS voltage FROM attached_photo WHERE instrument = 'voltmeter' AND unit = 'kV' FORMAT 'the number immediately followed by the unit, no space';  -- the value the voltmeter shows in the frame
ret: 22kV
